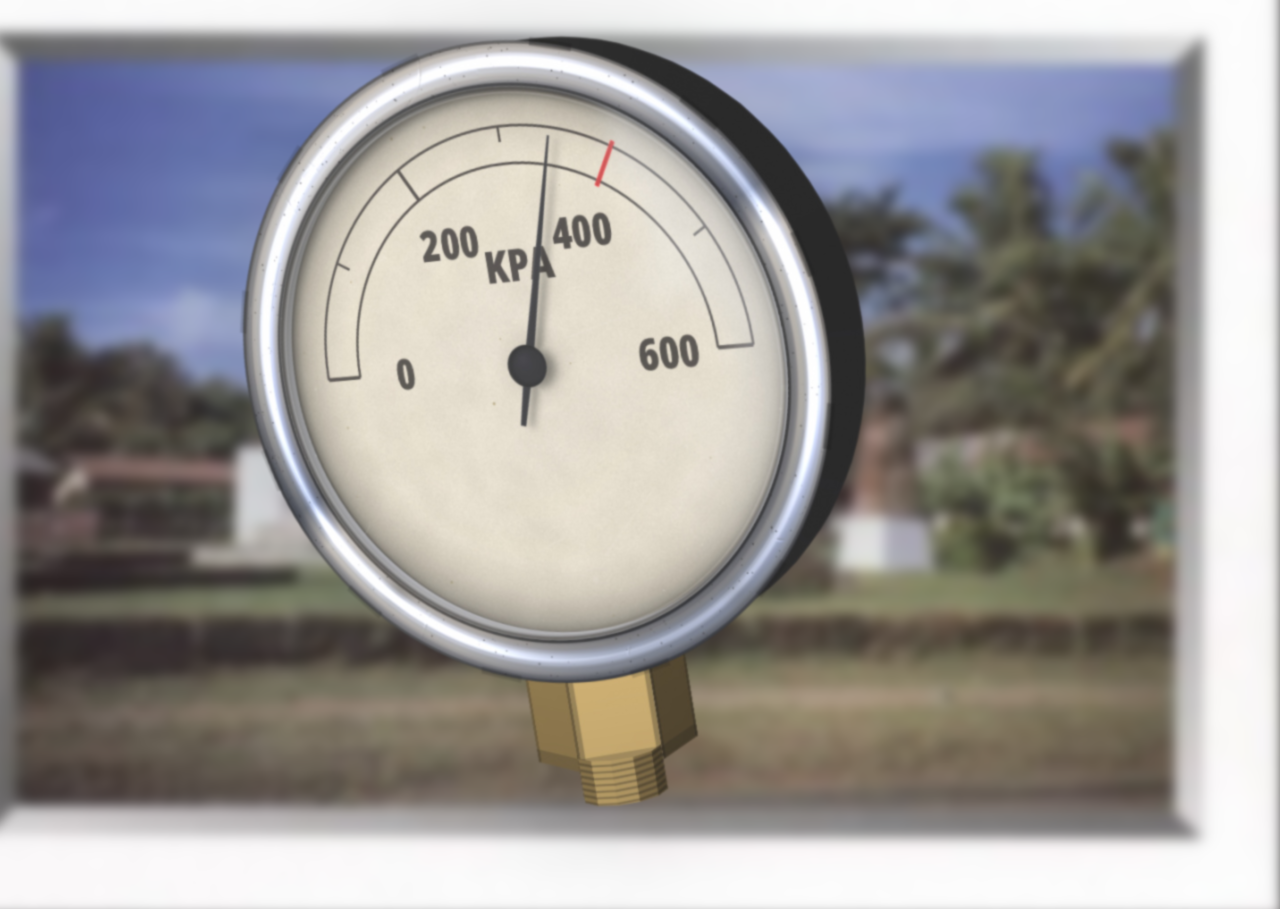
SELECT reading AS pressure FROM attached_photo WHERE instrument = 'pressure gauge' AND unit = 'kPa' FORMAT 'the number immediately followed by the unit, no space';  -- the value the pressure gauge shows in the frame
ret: 350kPa
